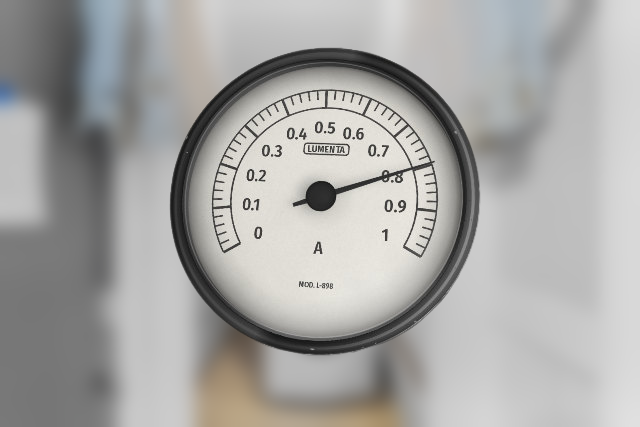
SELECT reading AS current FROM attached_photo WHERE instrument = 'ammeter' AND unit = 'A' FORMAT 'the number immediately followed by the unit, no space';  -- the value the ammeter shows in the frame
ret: 0.8A
